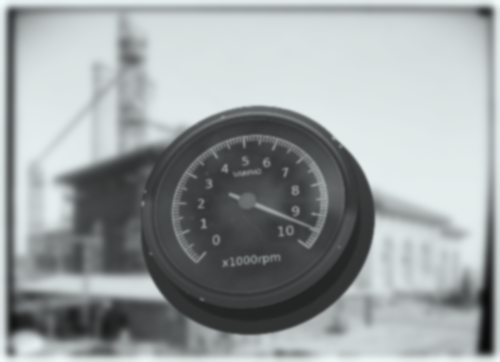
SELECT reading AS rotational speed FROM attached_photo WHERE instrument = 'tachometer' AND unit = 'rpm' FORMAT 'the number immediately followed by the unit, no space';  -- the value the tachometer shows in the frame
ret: 9500rpm
